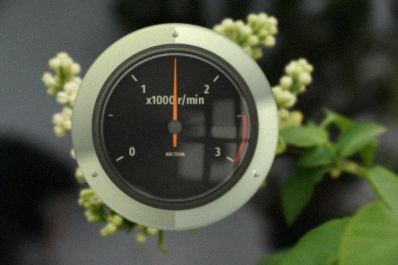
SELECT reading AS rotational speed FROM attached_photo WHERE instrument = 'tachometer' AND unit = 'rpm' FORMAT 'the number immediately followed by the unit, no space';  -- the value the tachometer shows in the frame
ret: 1500rpm
